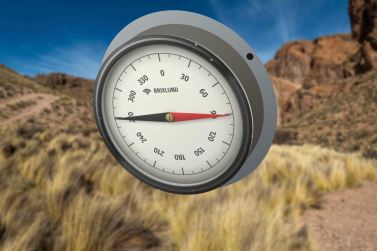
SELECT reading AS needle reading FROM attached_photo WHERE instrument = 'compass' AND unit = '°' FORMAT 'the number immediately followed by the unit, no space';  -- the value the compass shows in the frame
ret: 90°
